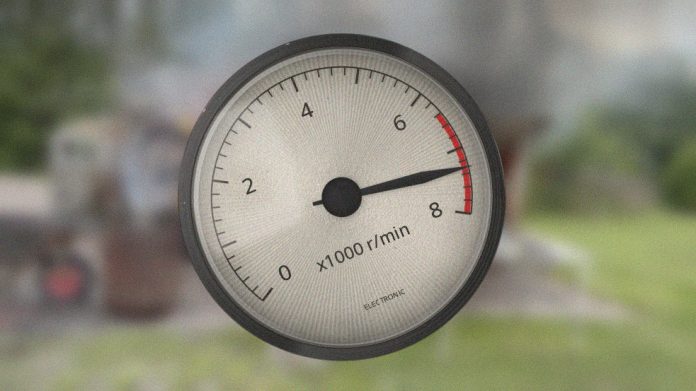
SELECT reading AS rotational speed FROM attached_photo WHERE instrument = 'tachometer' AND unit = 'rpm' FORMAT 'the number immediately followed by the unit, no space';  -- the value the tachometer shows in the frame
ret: 7300rpm
